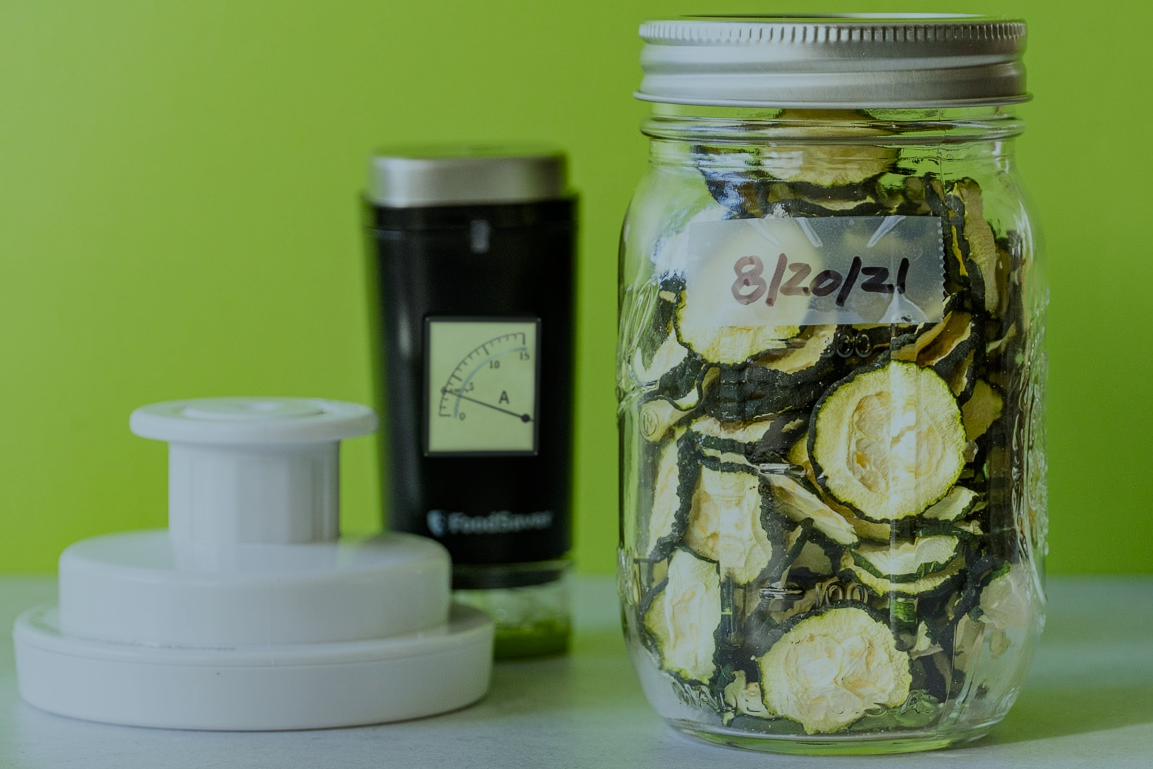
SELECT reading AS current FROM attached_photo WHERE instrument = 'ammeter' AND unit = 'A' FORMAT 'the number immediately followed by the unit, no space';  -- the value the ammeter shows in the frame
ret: 3A
